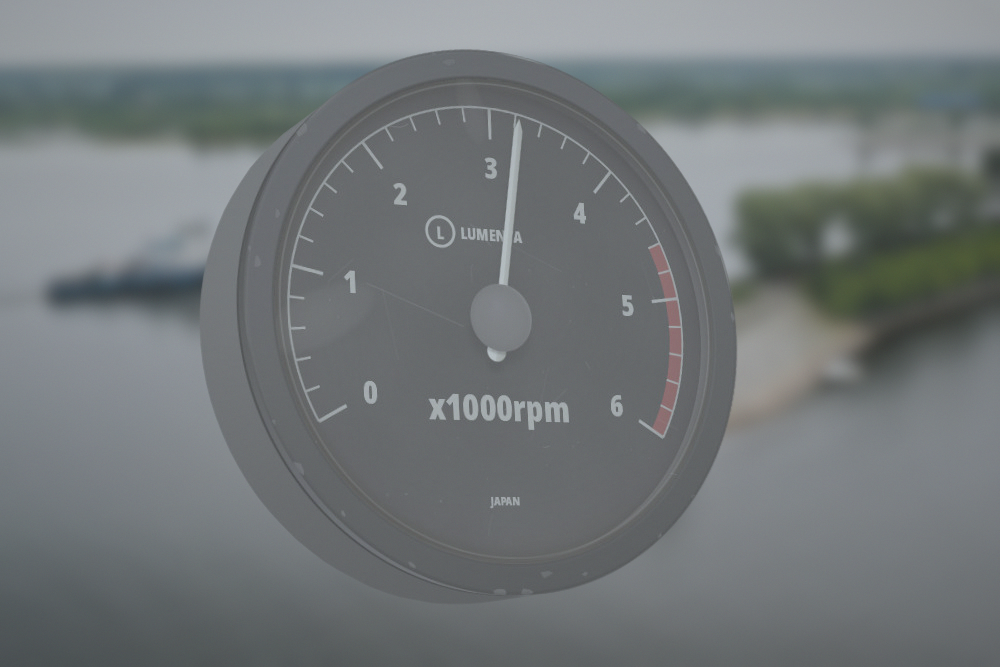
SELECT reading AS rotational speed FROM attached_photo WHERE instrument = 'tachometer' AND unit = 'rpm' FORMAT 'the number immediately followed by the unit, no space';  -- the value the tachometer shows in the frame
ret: 3200rpm
